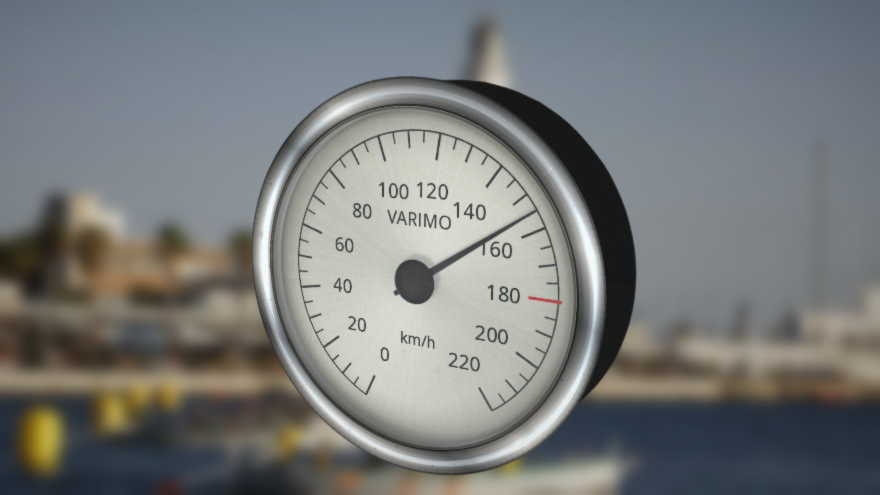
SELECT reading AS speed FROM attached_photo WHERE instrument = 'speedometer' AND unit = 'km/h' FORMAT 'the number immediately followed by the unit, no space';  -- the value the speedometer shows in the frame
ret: 155km/h
